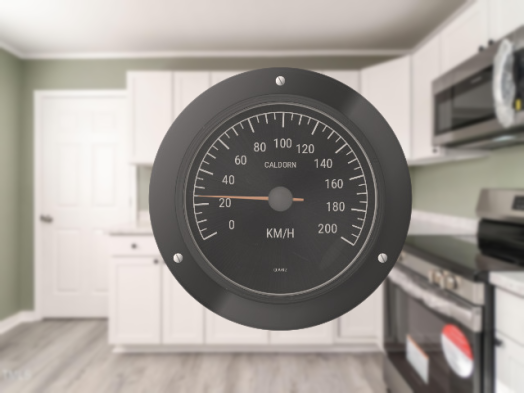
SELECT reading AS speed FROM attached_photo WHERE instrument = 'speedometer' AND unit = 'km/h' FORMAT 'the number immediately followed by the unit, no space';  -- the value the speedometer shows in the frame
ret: 25km/h
